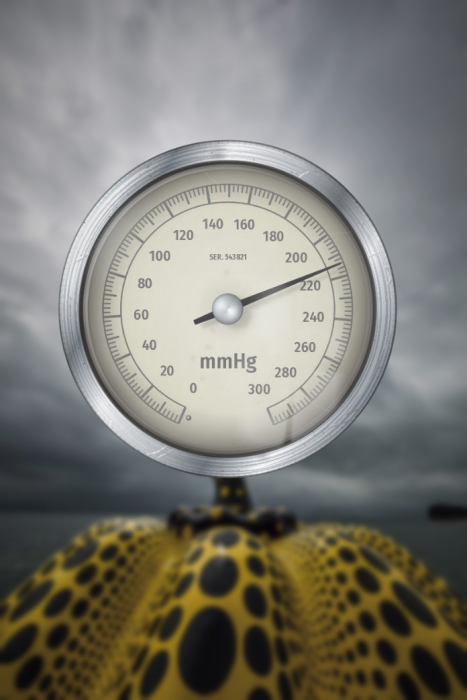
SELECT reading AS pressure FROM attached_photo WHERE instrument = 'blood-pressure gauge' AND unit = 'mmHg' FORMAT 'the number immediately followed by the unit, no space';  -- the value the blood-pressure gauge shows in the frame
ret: 214mmHg
